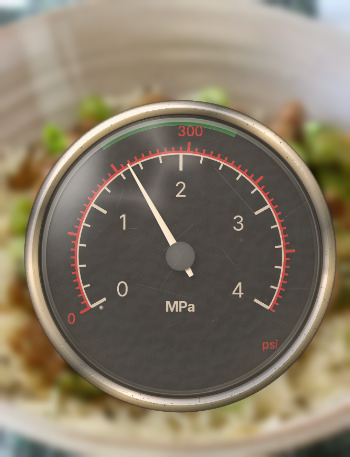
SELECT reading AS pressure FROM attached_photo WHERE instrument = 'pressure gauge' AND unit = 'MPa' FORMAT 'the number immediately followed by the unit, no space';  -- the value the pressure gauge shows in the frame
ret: 1.5MPa
